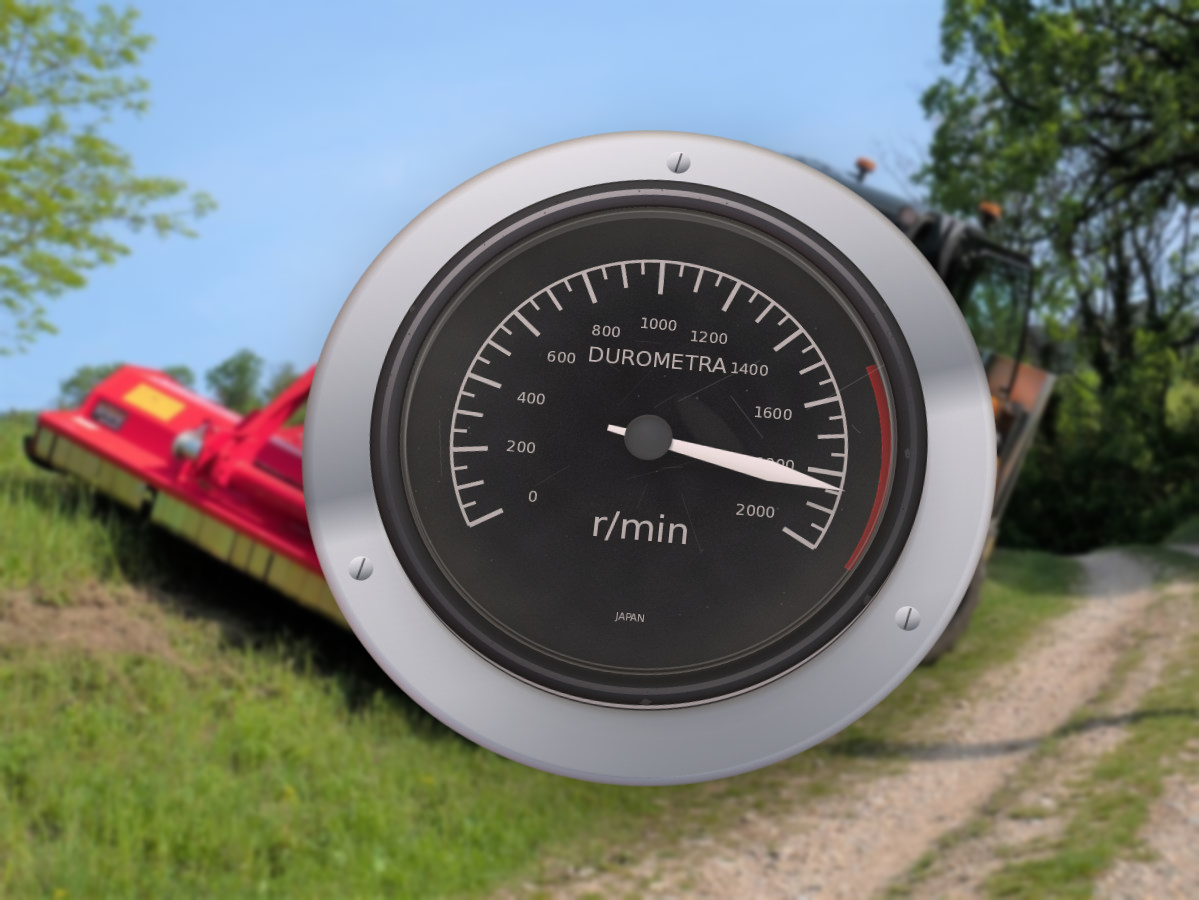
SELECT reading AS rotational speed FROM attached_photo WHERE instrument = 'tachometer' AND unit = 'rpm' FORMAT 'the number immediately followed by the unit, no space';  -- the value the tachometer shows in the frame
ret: 1850rpm
